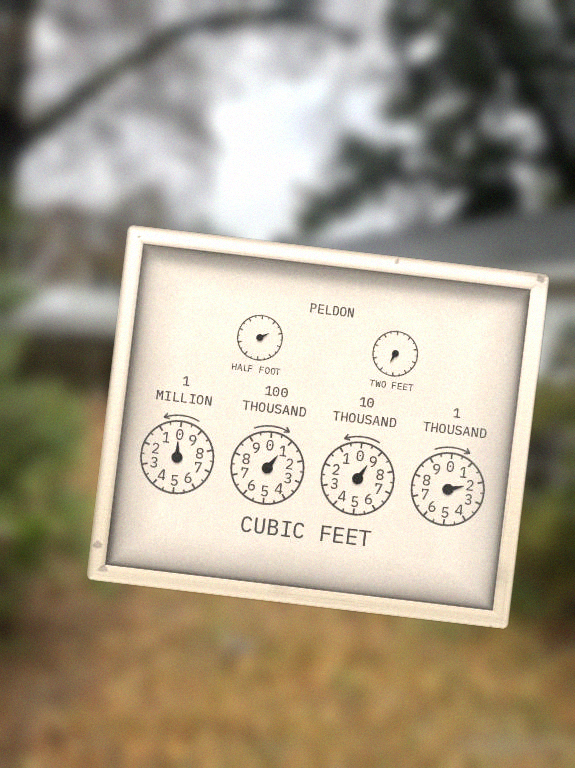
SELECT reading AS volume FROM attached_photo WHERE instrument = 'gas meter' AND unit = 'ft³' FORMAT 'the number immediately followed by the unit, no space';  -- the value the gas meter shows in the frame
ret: 9200ft³
